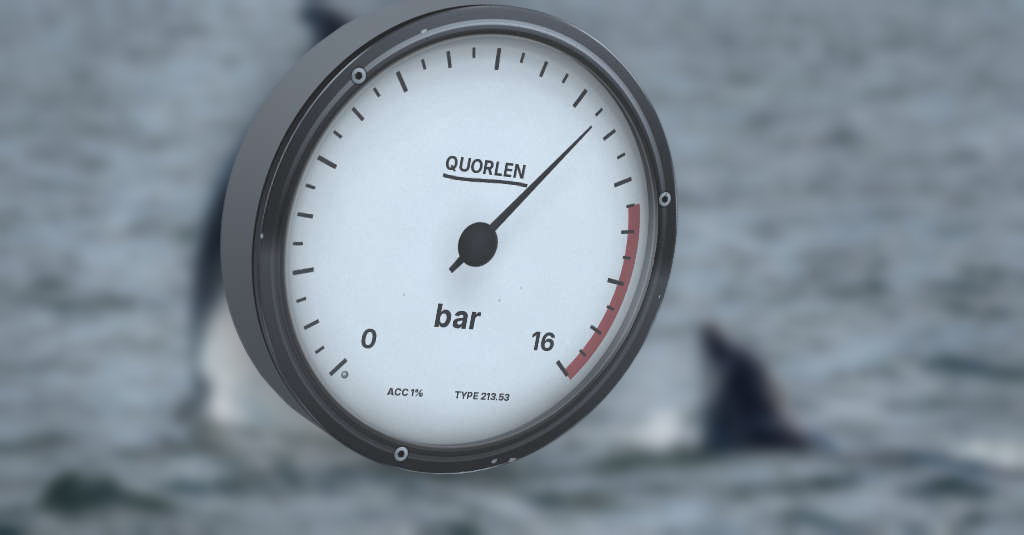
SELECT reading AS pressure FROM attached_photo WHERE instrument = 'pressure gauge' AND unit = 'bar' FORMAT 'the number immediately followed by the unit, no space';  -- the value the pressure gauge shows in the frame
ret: 10.5bar
